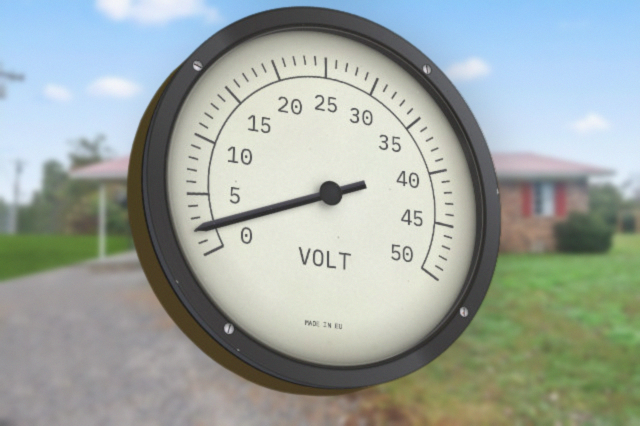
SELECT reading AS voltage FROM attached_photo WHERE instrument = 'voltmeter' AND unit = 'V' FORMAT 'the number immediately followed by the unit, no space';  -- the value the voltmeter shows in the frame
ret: 2V
